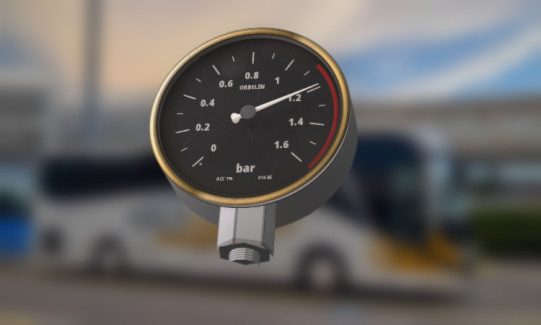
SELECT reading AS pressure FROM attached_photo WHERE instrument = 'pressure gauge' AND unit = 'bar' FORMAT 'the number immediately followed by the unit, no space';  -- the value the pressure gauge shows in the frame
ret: 1.2bar
